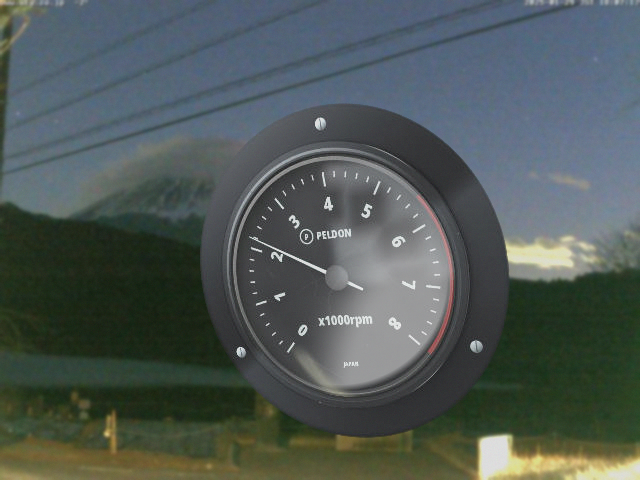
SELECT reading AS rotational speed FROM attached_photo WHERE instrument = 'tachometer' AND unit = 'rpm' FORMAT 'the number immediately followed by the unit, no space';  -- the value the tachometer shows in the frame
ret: 2200rpm
